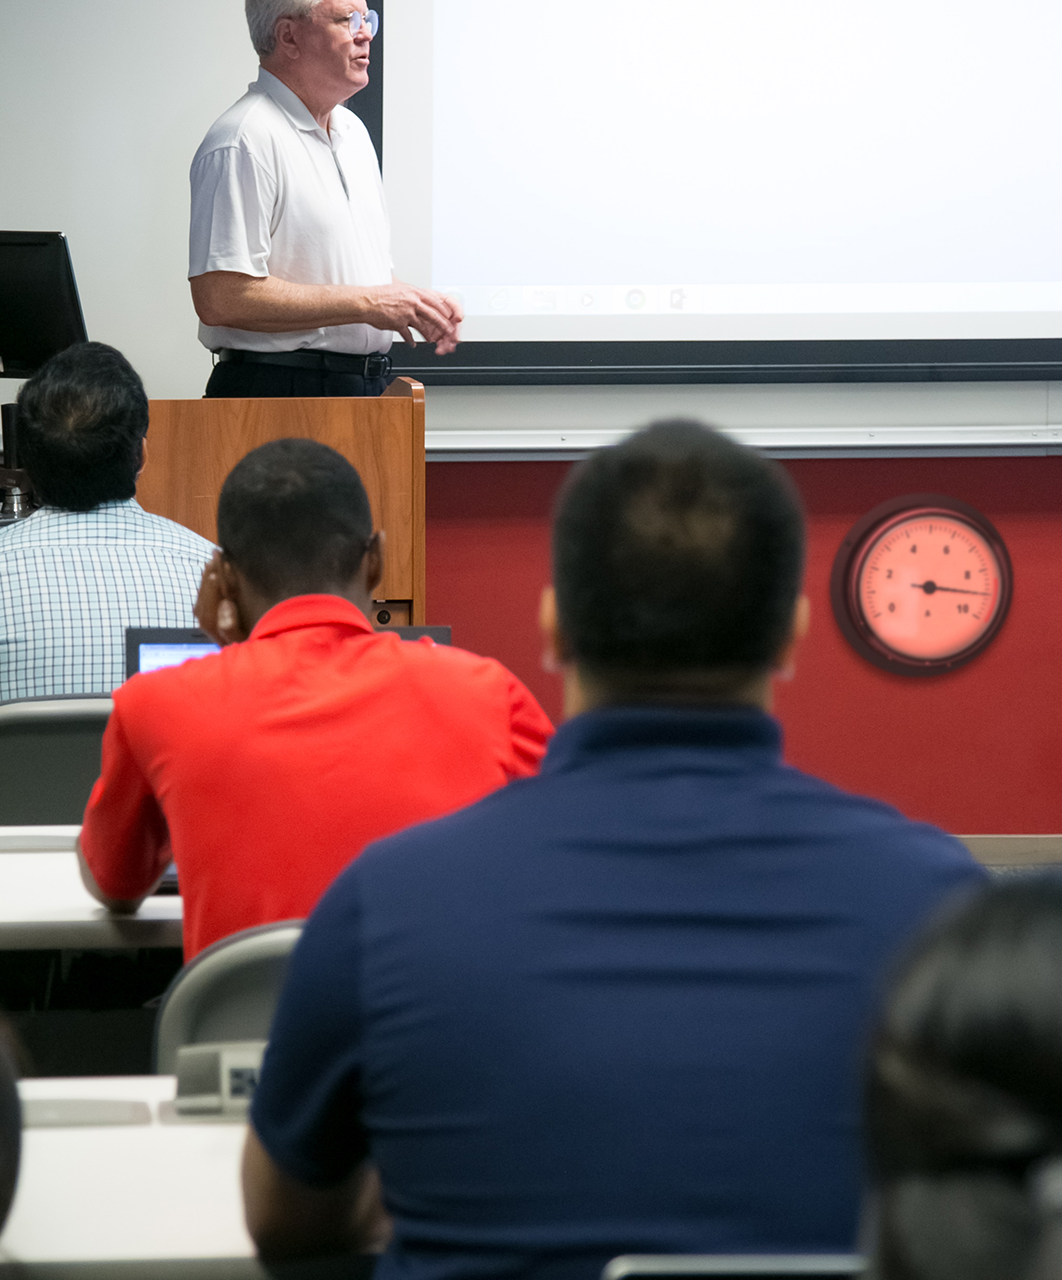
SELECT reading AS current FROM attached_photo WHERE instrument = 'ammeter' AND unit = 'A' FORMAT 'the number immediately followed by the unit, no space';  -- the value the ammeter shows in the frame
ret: 9A
